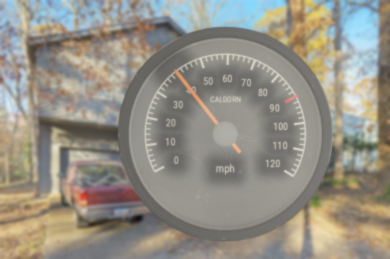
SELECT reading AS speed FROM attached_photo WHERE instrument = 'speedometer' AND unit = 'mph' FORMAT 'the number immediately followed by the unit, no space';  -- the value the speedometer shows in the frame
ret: 40mph
